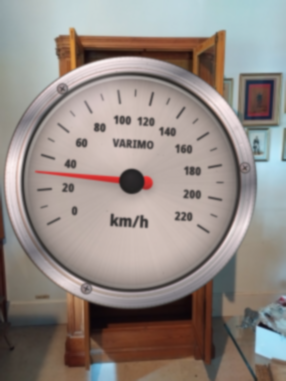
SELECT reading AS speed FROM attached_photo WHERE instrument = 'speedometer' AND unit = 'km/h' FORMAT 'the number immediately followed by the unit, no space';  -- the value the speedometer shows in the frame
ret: 30km/h
